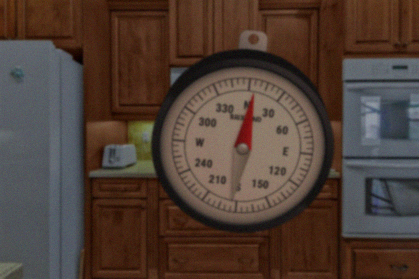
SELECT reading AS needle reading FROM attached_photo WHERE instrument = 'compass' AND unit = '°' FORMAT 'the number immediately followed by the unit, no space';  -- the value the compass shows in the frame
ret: 5°
